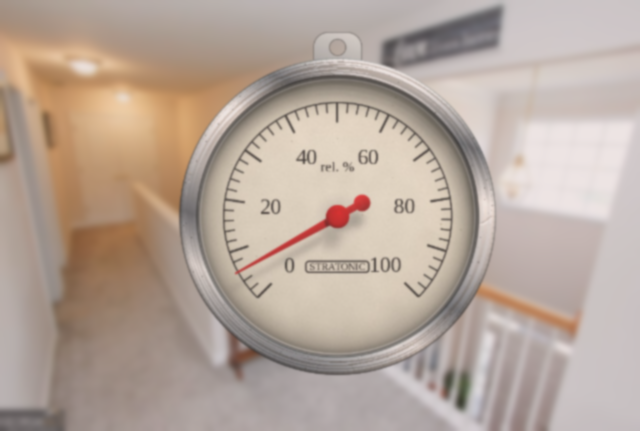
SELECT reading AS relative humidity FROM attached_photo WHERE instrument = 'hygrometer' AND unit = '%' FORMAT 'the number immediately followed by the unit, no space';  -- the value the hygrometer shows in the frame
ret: 6%
